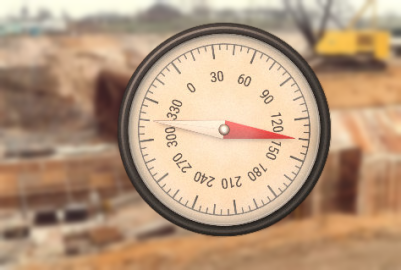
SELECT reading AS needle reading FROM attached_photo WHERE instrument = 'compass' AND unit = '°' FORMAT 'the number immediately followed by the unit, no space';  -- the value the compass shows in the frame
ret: 135°
